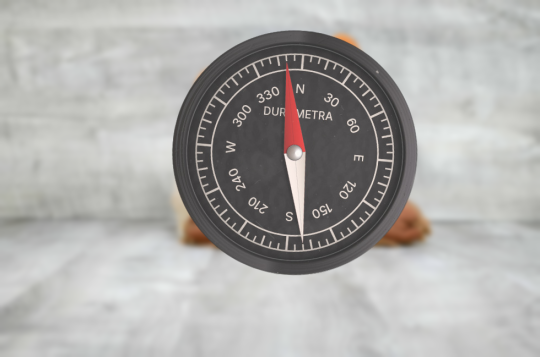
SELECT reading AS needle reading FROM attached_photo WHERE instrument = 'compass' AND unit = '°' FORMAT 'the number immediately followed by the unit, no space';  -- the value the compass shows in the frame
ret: 350°
